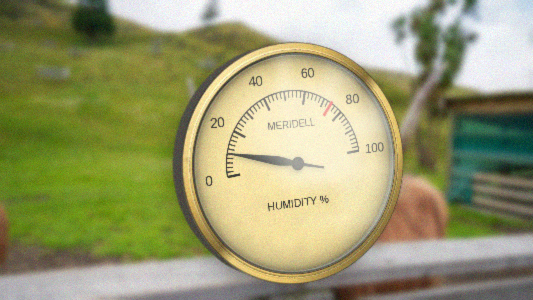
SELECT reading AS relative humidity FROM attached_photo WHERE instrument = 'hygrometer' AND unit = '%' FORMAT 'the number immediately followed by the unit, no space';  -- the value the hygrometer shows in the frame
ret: 10%
